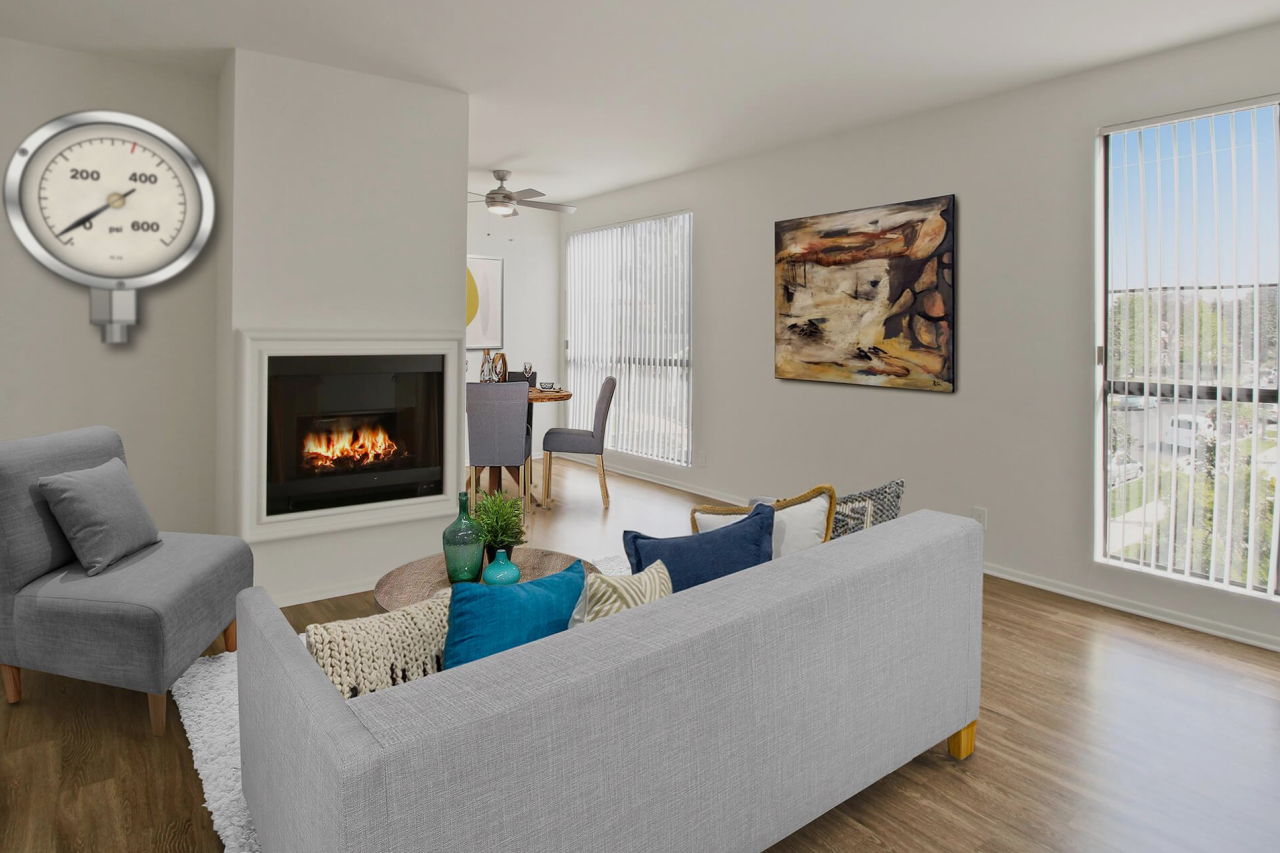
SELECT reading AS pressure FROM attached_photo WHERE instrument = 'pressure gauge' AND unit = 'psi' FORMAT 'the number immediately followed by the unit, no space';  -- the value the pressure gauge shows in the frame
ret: 20psi
